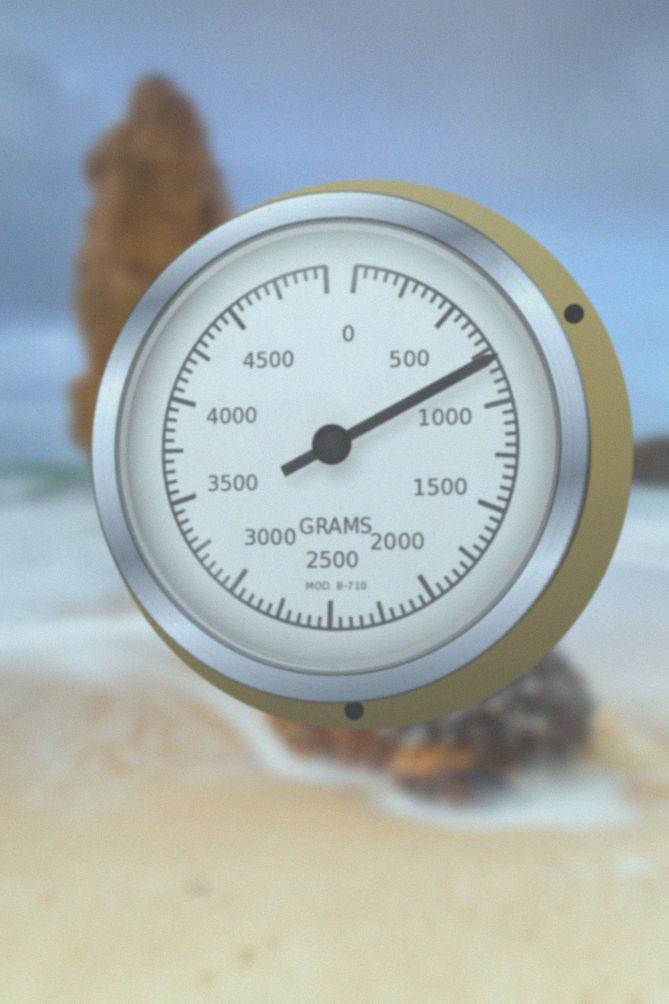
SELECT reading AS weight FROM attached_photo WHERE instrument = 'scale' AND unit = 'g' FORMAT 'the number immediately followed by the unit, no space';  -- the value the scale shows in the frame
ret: 800g
